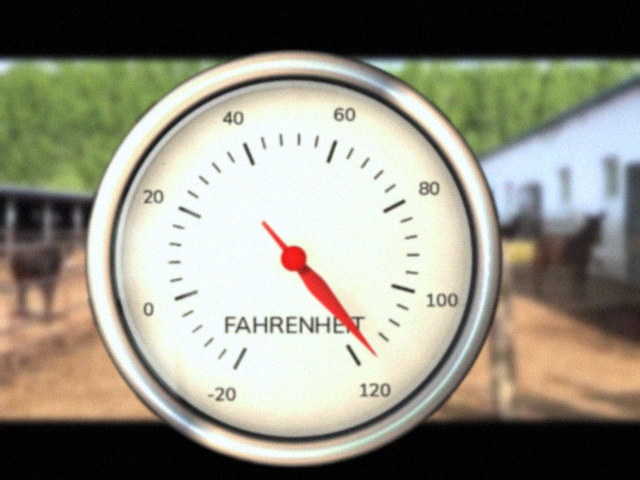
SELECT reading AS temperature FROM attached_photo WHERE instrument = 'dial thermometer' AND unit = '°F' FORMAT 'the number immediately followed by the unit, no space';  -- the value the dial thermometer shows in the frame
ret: 116°F
